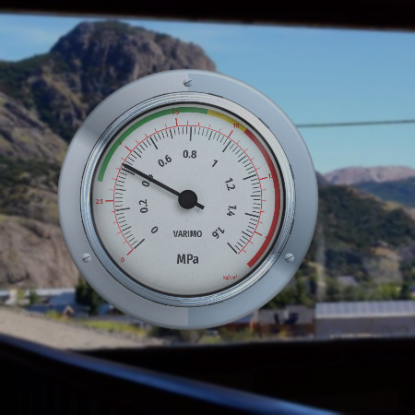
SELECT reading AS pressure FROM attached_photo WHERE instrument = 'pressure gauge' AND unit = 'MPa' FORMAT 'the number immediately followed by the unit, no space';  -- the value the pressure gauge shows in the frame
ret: 0.42MPa
